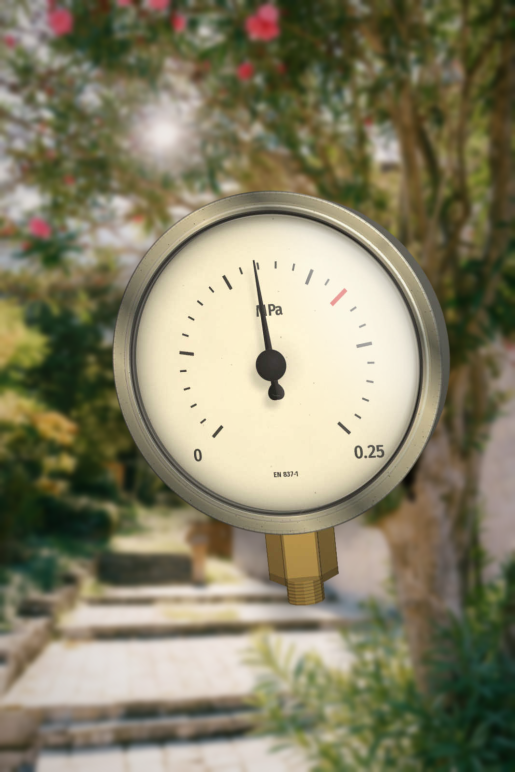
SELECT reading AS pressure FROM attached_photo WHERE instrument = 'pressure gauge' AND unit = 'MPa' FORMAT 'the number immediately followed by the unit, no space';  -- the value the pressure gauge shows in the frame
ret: 0.12MPa
